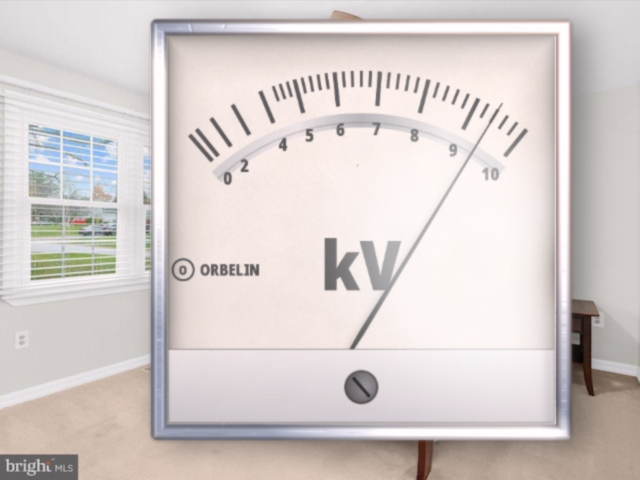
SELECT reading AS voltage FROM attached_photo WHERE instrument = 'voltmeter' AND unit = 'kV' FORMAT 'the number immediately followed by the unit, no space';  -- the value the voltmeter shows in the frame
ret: 9.4kV
